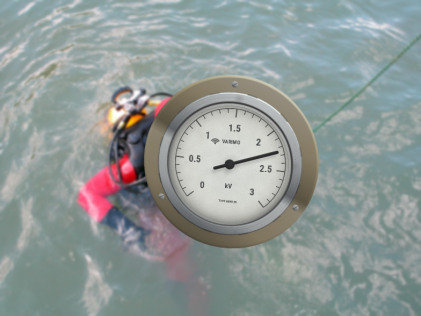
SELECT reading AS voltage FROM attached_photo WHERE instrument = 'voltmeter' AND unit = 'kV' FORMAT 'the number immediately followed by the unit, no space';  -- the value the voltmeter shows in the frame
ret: 2.25kV
